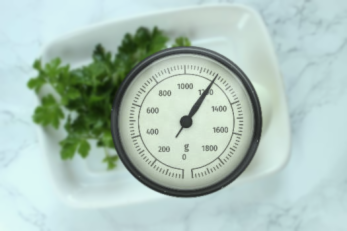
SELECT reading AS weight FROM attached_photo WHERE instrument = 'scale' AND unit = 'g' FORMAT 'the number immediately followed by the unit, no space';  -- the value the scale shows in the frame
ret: 1200g
